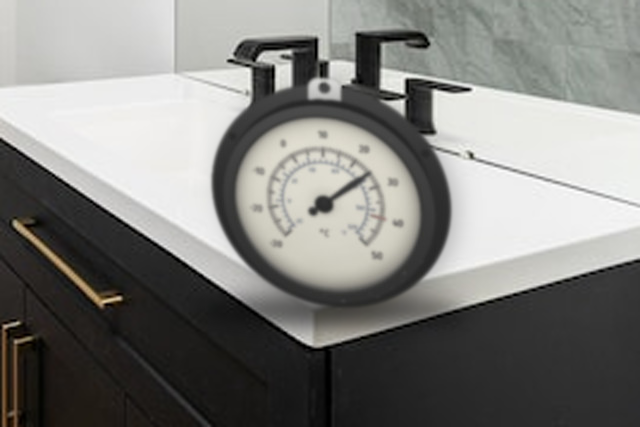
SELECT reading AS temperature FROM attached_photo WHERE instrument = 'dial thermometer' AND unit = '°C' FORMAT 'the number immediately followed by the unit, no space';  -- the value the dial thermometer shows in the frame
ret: 25°C
